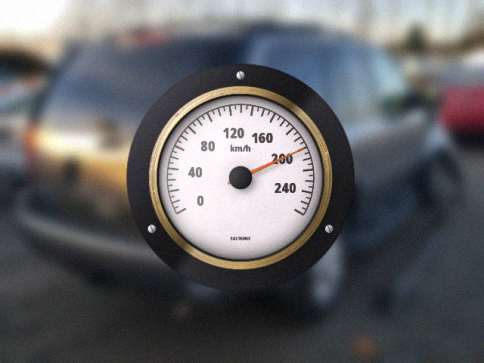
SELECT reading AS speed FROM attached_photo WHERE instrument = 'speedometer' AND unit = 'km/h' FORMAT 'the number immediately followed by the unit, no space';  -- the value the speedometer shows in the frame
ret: 200km/h
